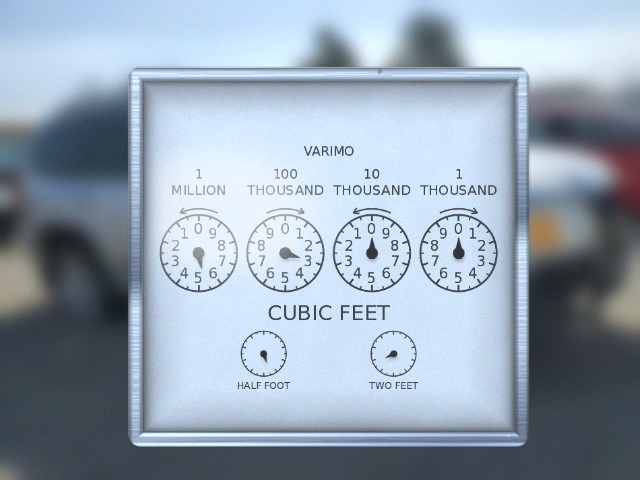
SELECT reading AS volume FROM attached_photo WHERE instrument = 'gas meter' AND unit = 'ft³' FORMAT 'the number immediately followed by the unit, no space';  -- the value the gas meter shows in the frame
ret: 530000ft³
